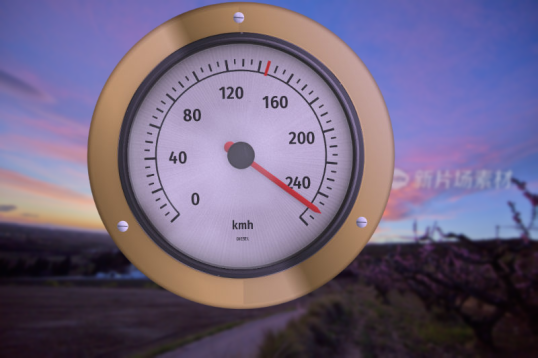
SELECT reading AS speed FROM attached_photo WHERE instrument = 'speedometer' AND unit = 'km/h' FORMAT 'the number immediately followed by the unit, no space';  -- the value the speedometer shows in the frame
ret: 250km/h
